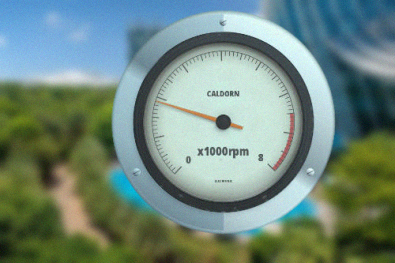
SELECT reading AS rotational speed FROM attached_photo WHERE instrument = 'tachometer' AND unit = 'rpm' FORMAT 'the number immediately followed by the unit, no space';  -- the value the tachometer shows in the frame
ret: 1900rpm
